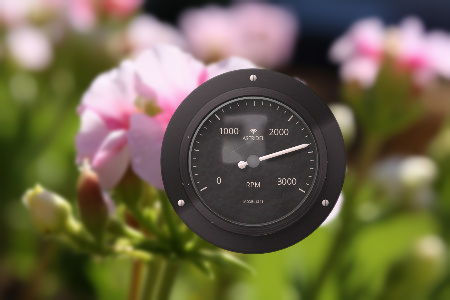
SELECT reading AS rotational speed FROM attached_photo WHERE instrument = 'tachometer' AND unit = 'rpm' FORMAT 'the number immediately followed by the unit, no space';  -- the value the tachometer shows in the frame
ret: 2400rpm
